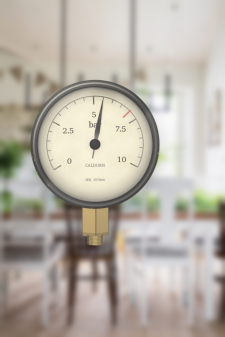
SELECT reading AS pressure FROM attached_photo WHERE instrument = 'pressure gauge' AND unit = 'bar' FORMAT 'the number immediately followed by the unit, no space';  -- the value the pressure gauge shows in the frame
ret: 5.5bar
